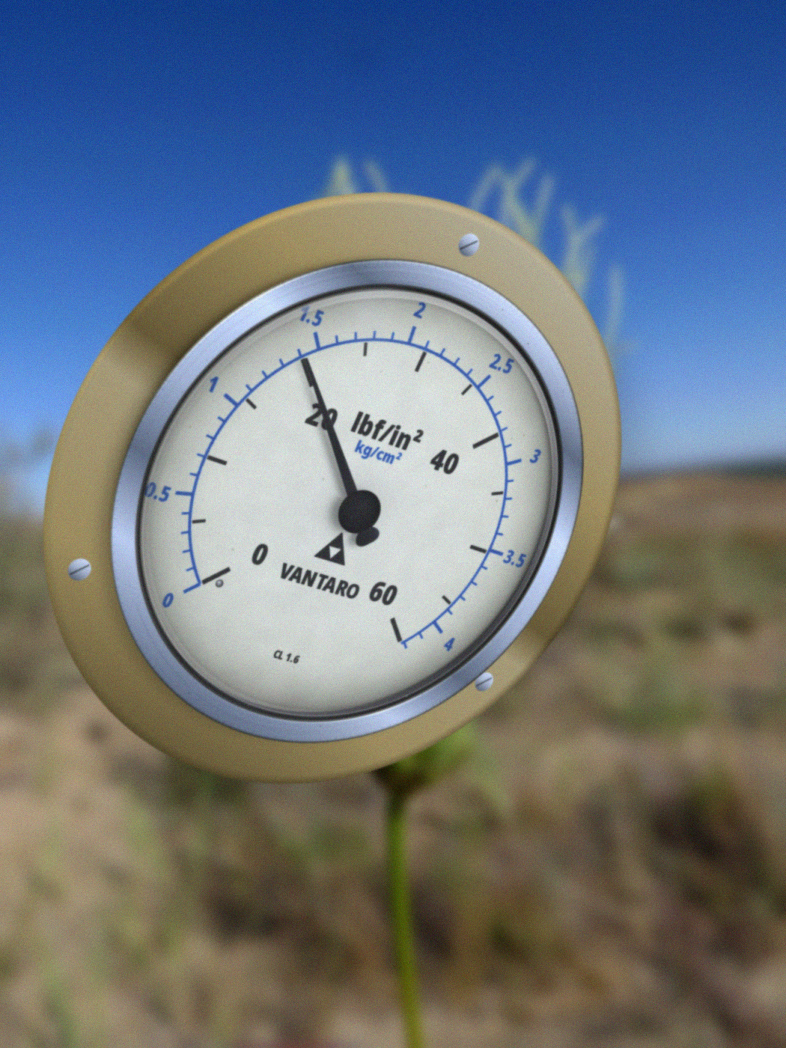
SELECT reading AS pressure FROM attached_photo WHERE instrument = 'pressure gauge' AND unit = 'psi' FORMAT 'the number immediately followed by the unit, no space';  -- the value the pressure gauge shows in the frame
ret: 20psi
